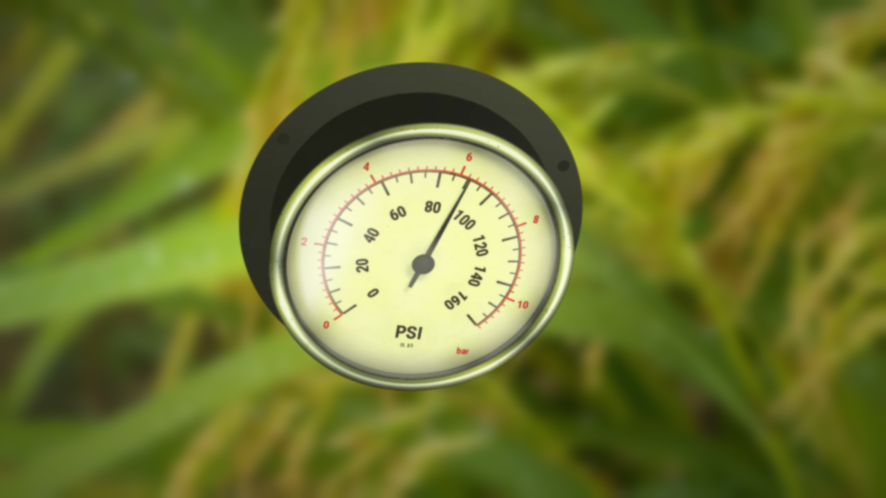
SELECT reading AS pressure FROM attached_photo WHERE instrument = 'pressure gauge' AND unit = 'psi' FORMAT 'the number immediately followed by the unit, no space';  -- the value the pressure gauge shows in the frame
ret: 90psi
